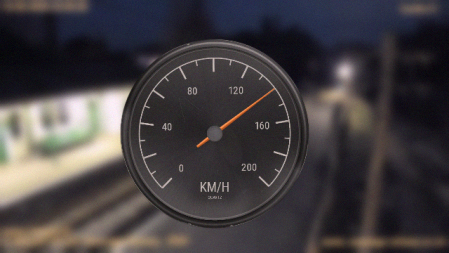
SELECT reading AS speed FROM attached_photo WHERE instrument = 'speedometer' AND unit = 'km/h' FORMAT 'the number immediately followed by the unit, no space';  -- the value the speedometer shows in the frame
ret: 140km/h
